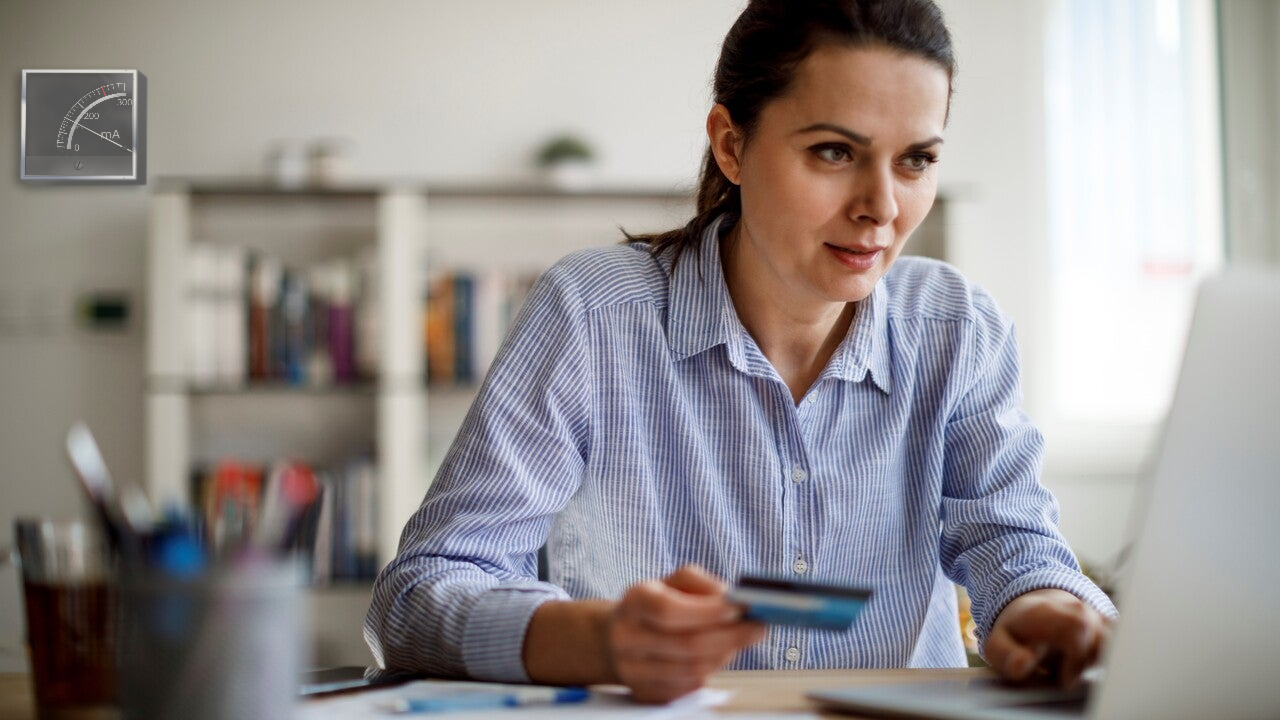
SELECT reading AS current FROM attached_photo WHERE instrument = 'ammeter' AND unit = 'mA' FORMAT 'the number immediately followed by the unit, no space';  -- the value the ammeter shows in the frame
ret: 150mA
